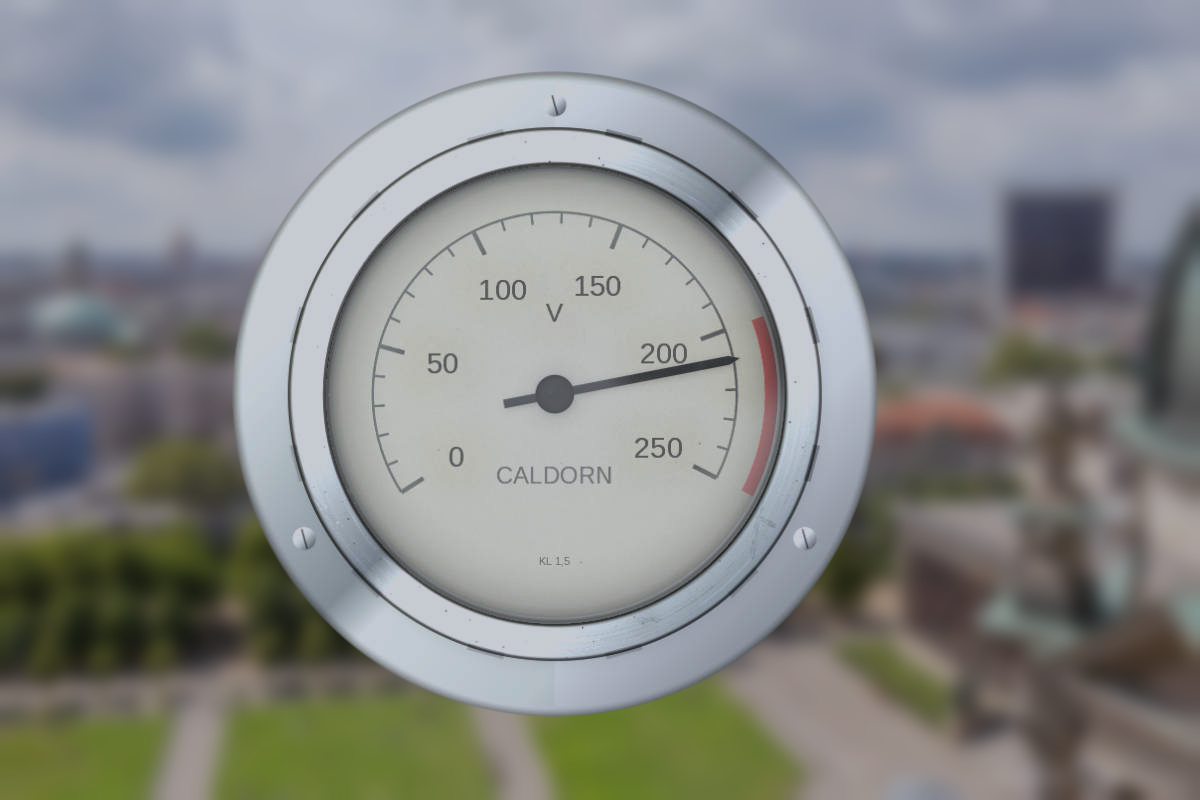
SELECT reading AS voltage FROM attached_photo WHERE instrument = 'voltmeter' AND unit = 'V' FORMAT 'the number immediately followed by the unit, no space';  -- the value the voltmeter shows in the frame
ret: 210V
